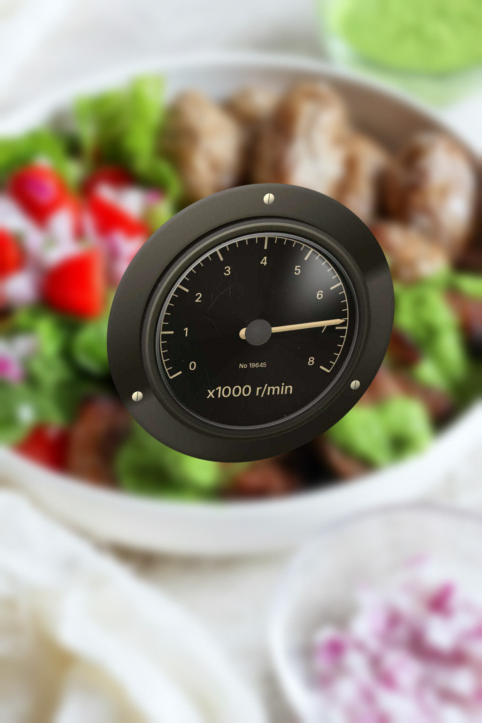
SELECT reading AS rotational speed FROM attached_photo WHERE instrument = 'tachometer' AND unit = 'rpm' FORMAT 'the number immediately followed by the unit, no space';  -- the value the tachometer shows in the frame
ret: 6800rpm
